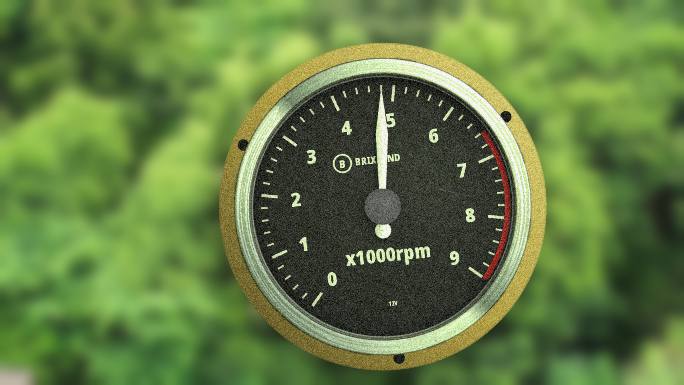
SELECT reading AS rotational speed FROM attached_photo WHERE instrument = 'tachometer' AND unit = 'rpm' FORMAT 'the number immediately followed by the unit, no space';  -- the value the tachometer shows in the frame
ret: 4800rpm
